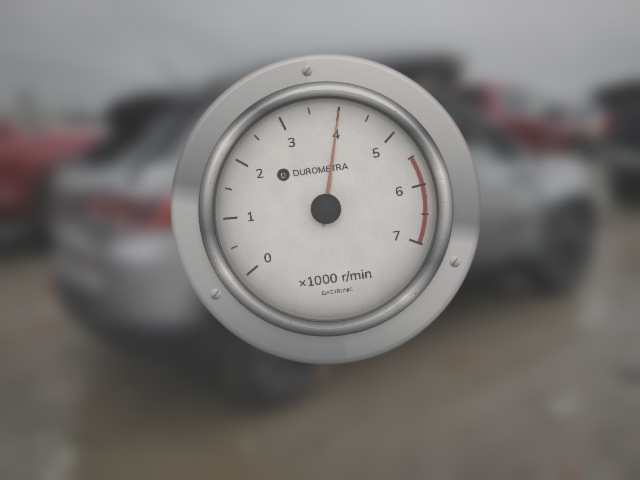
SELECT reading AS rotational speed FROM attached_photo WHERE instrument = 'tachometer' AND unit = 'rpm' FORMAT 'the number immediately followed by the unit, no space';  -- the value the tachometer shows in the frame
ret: 4000rpm
